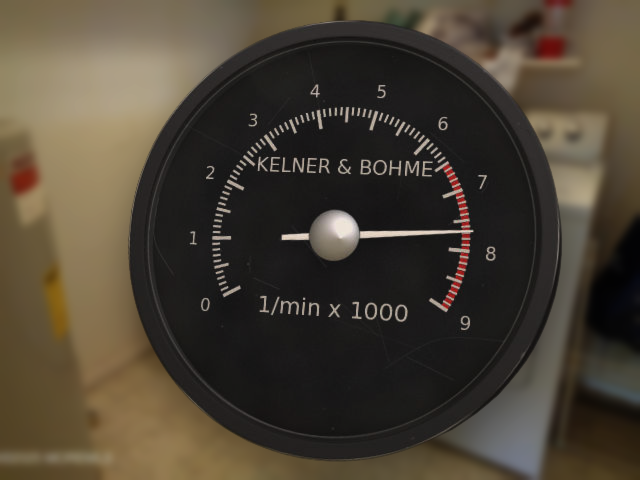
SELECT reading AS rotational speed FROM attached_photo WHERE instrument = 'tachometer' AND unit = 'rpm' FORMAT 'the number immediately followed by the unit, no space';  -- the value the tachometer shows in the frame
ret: 7700rpm
